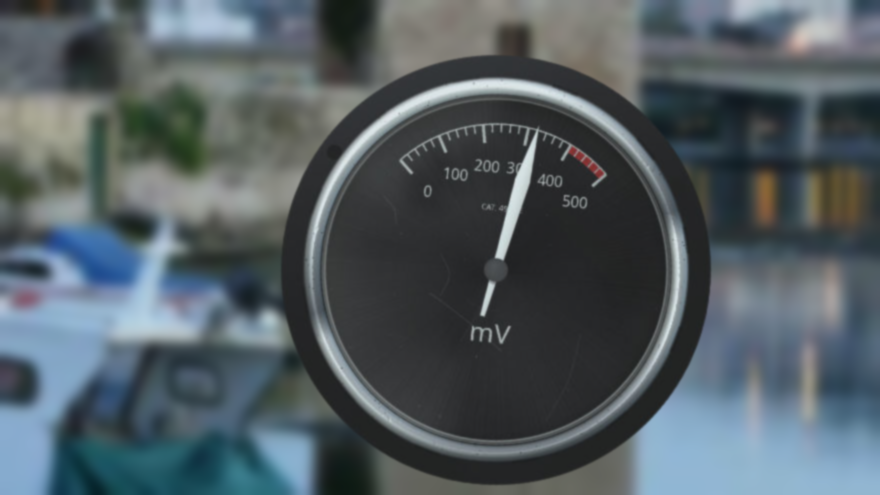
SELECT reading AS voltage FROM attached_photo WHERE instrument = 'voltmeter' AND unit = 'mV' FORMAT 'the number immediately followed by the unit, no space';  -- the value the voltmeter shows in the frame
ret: 320mV
